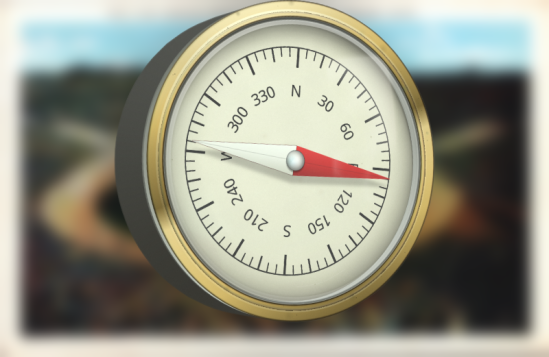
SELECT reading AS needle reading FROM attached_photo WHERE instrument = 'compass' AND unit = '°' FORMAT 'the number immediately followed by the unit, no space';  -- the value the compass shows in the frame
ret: 95°
